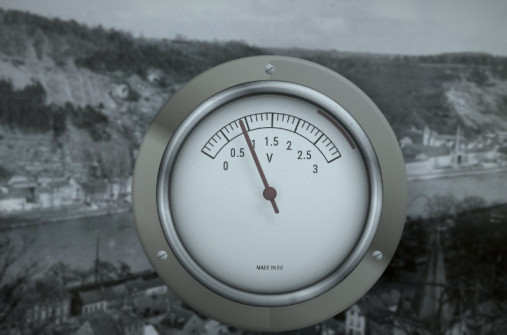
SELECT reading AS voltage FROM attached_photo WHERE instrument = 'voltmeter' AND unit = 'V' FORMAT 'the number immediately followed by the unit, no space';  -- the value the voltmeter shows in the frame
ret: 0.9V
